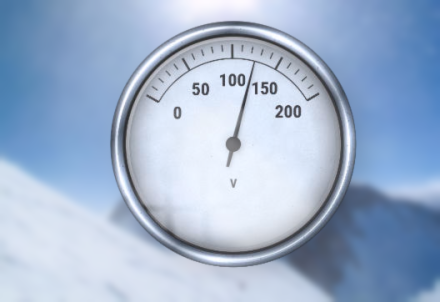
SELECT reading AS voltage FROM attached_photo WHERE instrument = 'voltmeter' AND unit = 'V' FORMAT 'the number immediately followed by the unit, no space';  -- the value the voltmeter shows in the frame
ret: 125V
